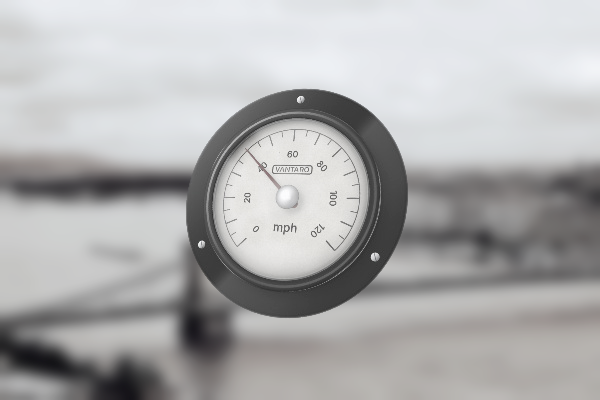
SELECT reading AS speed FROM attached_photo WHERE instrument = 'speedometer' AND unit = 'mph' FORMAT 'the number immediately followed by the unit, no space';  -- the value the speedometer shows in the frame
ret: 40mph
